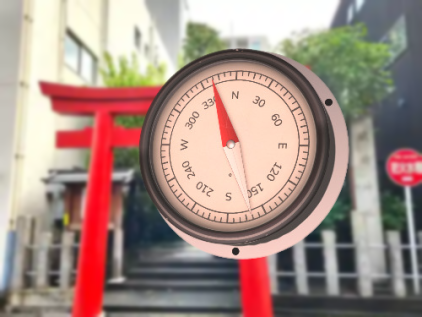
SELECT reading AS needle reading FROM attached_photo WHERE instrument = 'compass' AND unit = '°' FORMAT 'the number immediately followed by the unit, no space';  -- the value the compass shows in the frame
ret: 340°
